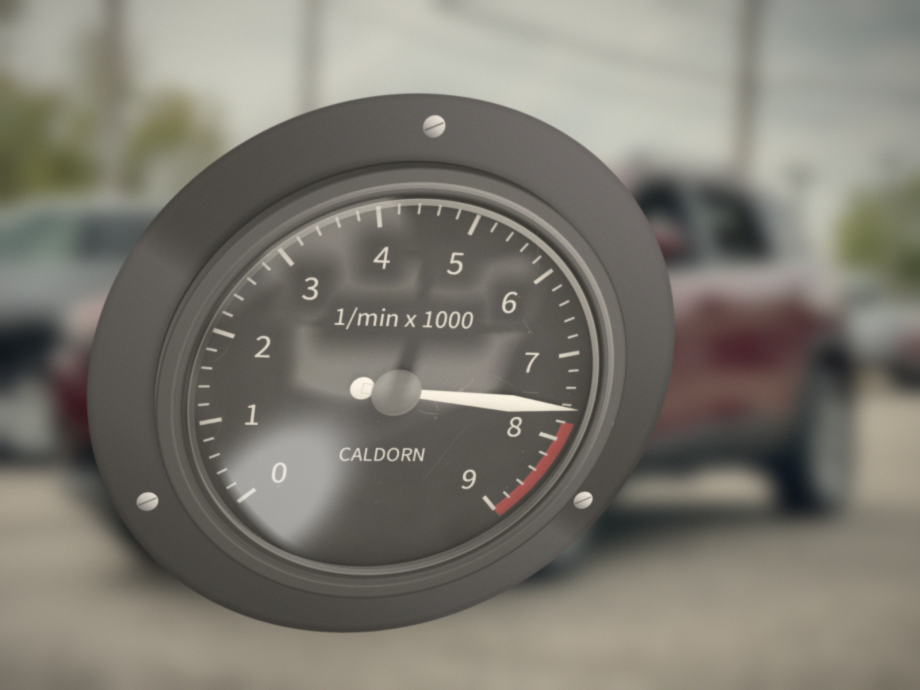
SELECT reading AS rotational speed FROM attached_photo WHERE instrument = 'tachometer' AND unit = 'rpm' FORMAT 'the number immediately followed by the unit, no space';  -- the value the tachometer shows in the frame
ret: 7600rpm
